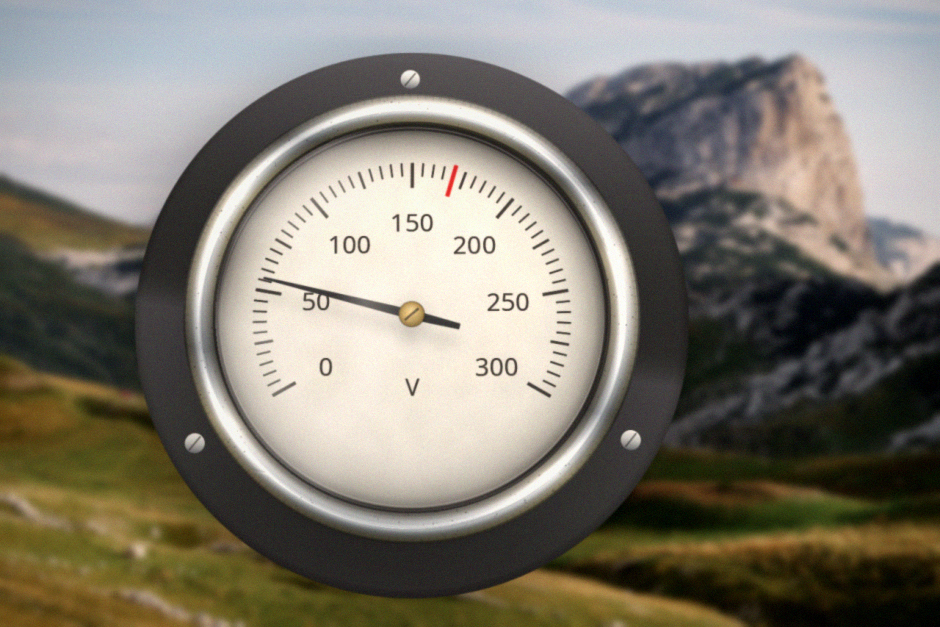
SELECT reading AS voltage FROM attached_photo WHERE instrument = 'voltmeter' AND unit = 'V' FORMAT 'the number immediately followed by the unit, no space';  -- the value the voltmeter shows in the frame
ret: 55V
